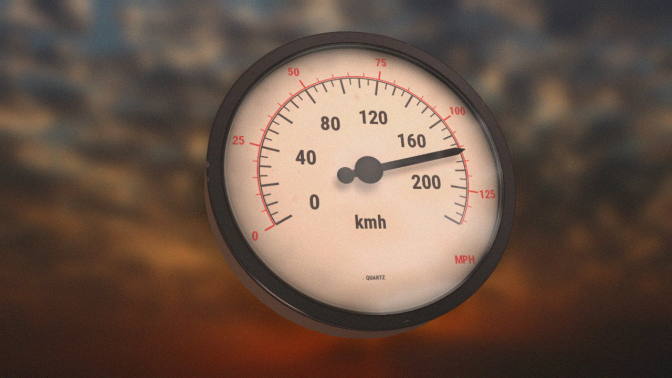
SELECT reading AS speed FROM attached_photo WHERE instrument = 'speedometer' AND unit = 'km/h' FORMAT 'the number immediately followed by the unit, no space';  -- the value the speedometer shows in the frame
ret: 180km/h
